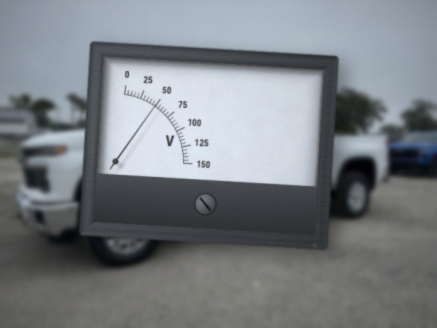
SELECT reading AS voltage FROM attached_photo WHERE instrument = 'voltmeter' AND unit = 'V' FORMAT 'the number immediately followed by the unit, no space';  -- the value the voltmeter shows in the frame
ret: 50V
